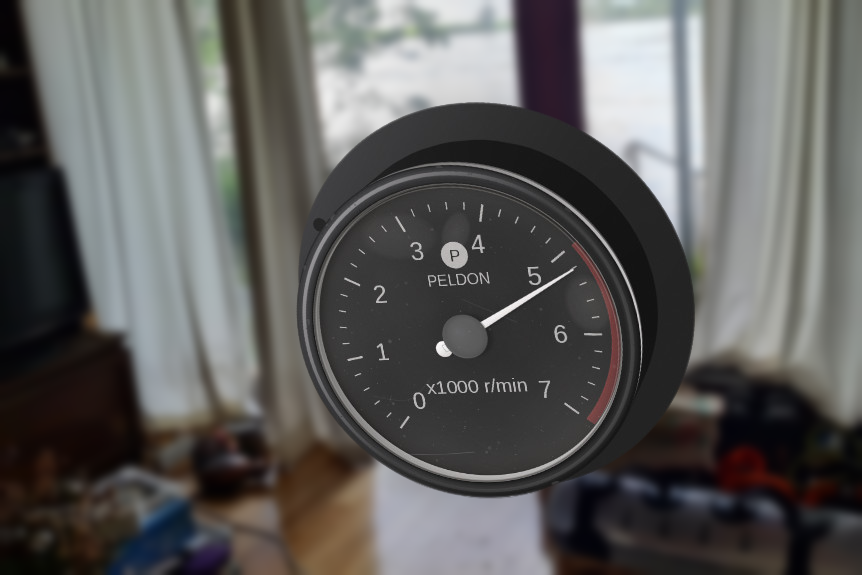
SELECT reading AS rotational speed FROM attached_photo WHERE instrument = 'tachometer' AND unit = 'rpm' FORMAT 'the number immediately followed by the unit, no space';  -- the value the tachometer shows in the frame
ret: 5200rpm
